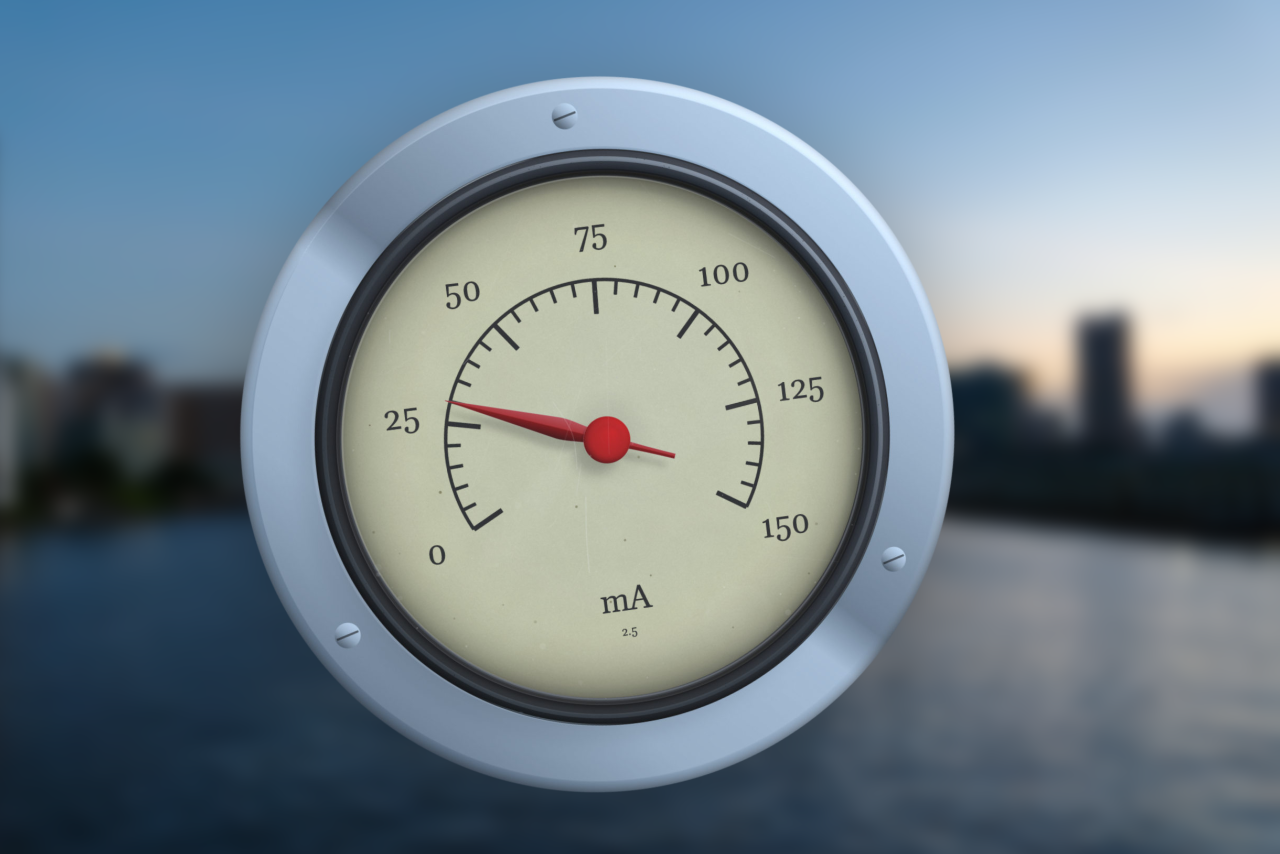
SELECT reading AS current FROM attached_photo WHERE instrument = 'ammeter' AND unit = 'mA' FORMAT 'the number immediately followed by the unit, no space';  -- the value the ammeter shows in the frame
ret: 30mA
